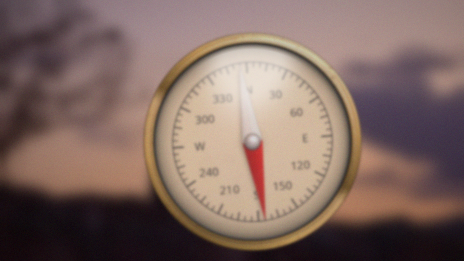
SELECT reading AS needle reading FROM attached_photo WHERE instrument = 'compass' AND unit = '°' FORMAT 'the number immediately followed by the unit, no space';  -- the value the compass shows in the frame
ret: 175°
